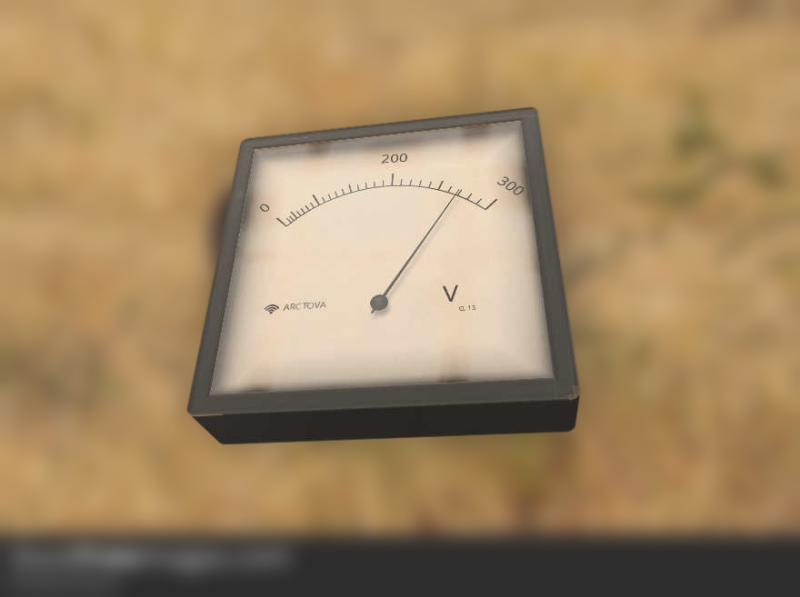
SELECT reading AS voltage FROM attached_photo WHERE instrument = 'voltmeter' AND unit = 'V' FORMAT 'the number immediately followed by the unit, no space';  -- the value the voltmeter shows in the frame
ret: 270V
